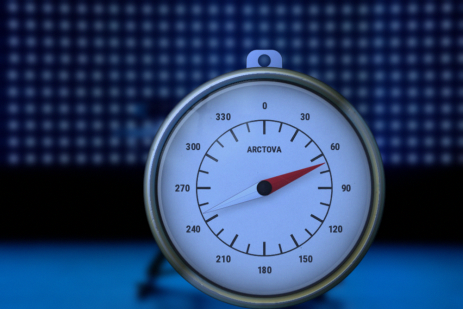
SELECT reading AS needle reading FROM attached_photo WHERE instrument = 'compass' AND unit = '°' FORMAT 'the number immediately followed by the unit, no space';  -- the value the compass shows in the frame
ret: 67.5°
